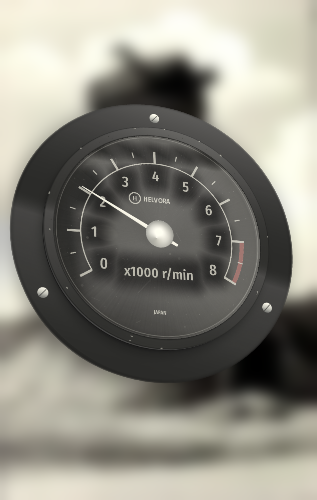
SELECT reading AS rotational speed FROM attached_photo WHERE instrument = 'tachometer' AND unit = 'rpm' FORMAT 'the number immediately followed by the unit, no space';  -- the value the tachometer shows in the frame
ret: 2000rpm
